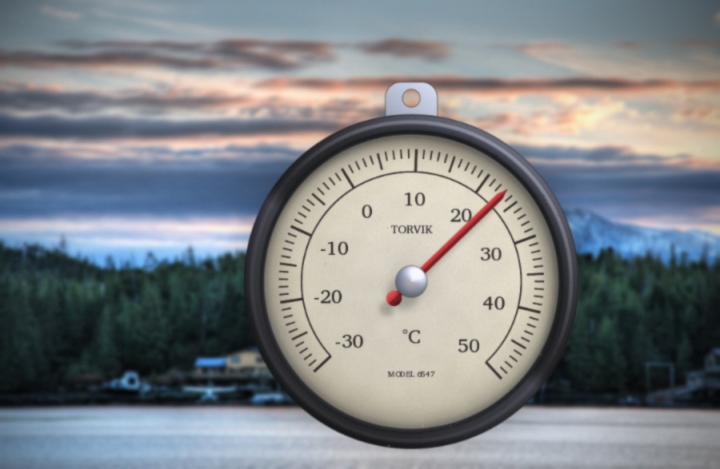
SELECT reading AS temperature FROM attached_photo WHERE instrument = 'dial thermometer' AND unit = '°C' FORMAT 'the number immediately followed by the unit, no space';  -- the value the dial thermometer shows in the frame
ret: 23°C
